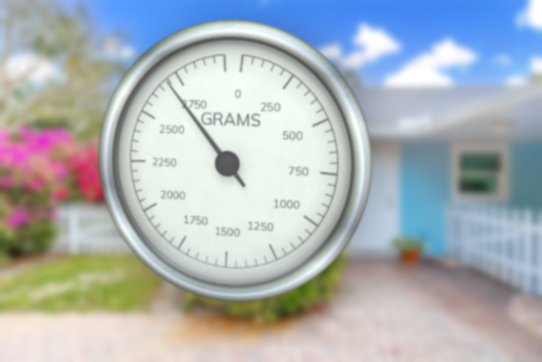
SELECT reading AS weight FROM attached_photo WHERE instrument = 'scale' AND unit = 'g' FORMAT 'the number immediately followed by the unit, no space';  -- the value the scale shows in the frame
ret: 2700g
